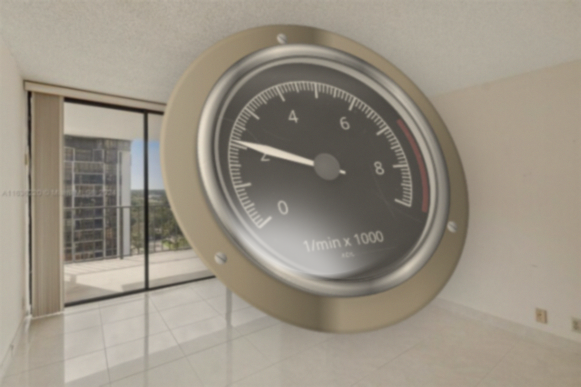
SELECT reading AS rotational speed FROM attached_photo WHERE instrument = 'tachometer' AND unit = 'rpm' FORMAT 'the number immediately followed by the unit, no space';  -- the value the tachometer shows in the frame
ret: 2000rpm
